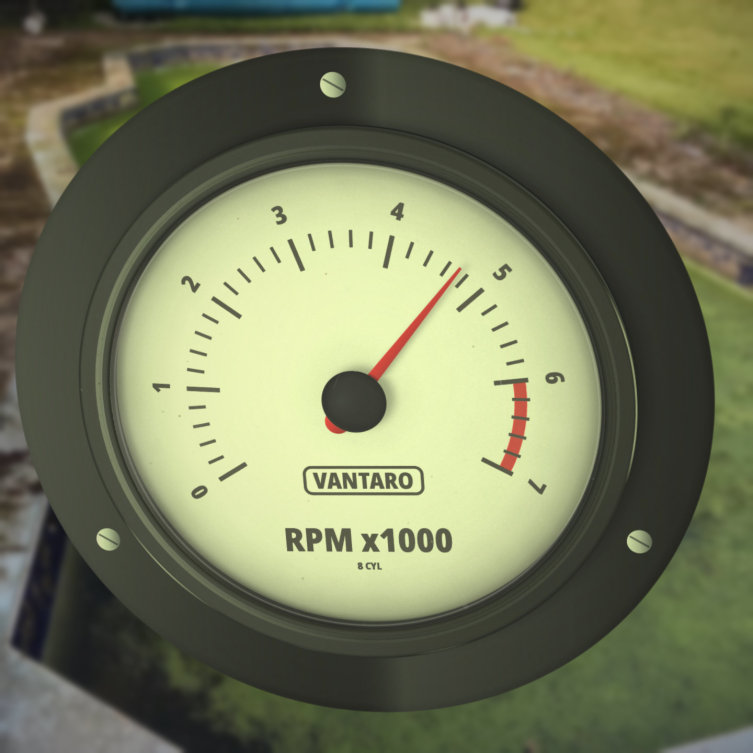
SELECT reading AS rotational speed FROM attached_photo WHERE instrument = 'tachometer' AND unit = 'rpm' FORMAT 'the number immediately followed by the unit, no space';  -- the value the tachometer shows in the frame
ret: 4700rpm
